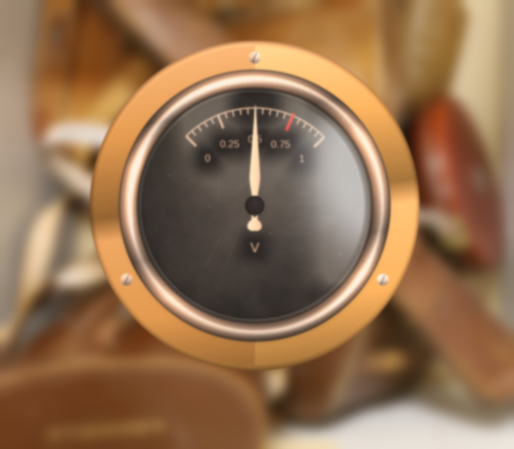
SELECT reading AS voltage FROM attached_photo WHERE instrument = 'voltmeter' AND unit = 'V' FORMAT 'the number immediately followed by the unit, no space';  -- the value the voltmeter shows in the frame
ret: 0.5V
